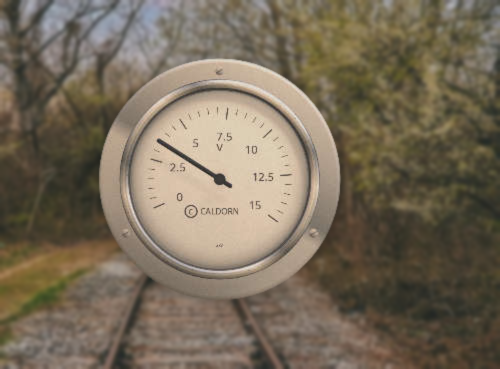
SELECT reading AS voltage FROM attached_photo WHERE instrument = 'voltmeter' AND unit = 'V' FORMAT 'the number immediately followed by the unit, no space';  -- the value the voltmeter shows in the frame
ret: 3.5V
